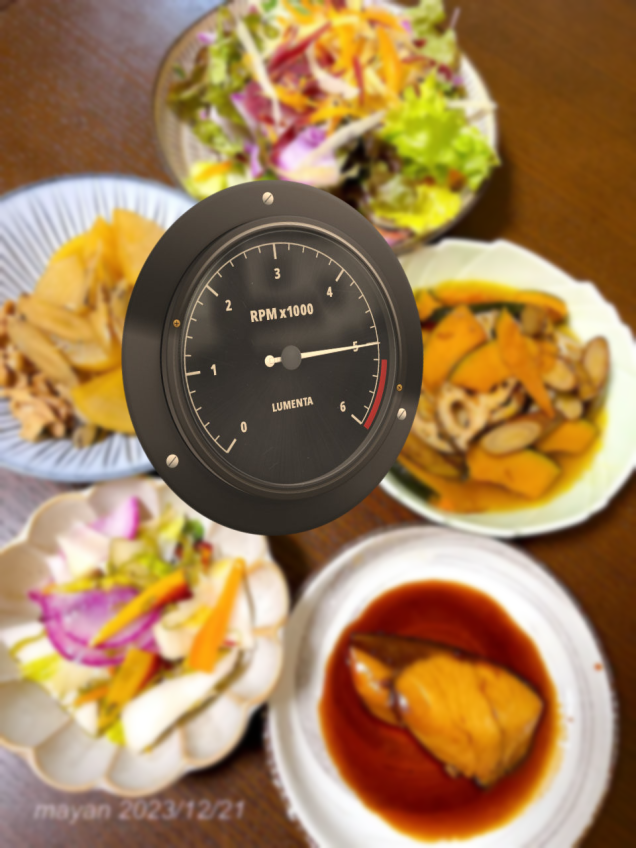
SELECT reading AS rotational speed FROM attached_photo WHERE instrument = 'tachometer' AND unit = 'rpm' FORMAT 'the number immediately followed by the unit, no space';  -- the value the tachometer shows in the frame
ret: 5000rpm
